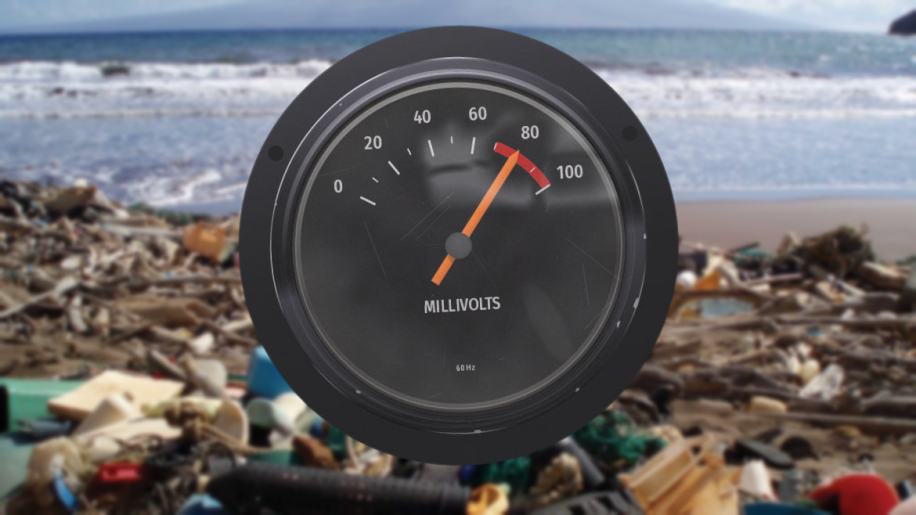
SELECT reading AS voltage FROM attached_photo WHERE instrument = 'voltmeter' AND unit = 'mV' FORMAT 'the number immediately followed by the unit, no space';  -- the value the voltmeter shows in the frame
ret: 80mV
